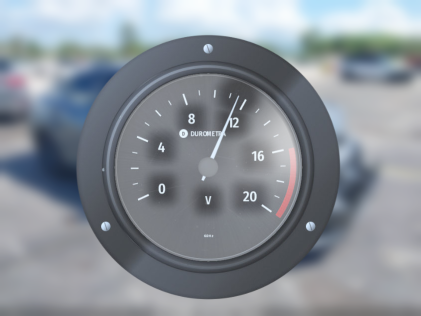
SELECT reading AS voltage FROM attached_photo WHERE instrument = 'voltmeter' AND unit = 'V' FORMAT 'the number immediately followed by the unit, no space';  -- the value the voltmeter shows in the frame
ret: 11.5V
